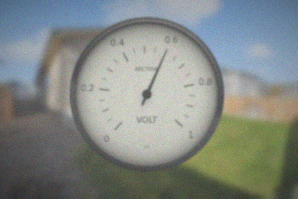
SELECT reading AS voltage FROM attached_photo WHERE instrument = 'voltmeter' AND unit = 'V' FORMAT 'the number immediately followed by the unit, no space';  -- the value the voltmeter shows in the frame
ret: 0.6V
